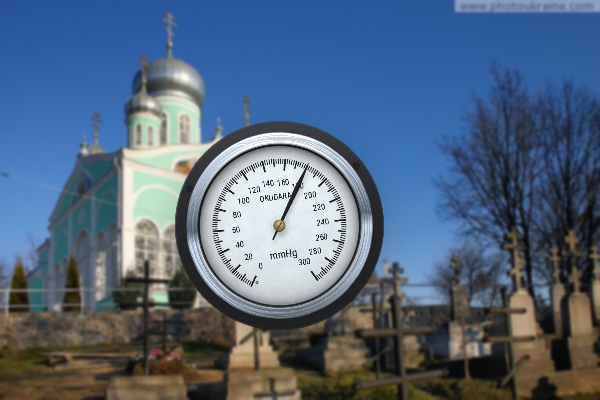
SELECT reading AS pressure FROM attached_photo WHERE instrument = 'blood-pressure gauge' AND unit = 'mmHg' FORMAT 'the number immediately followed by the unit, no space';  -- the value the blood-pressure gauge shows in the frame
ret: 180mmHg
